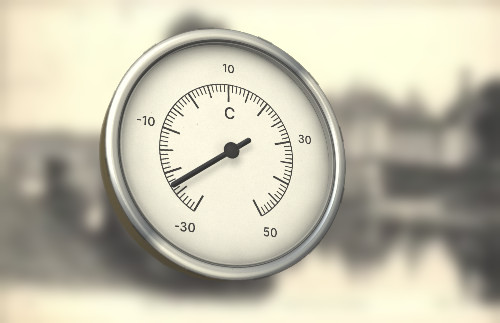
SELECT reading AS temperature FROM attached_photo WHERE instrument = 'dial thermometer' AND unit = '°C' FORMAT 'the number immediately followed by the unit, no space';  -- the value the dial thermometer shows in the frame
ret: -23°C
